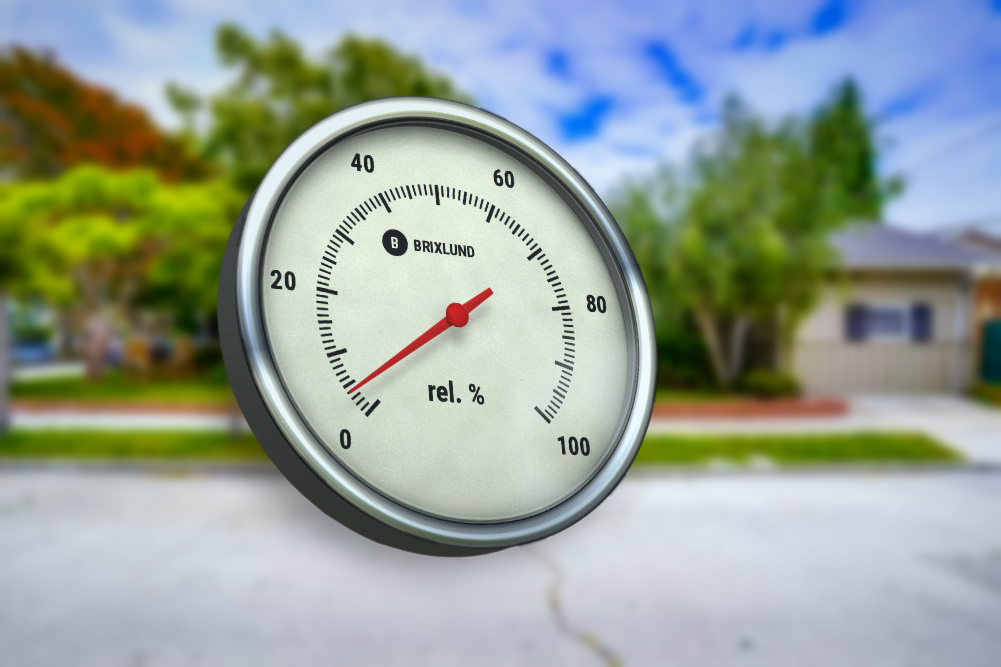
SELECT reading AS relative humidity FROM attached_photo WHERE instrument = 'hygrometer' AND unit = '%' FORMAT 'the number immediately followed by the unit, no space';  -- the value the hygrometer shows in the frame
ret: 4%
